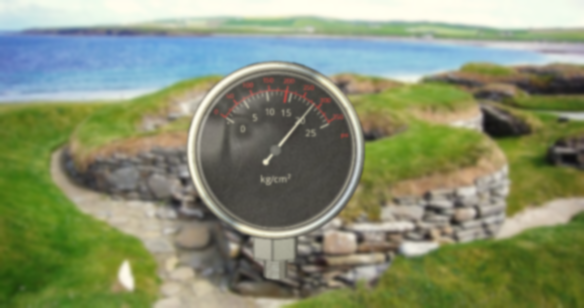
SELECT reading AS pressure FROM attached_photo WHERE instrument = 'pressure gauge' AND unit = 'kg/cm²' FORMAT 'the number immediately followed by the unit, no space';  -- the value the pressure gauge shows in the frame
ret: 20kg/cm²
